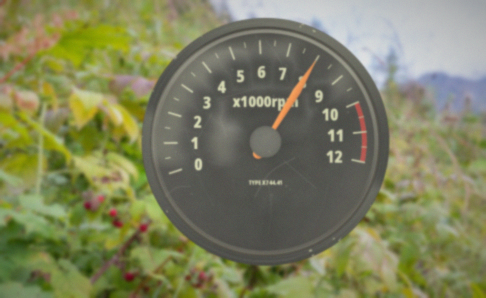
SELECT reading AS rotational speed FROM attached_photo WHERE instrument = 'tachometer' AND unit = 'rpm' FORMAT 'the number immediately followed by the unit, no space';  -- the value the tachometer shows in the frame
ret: 8000rpm
